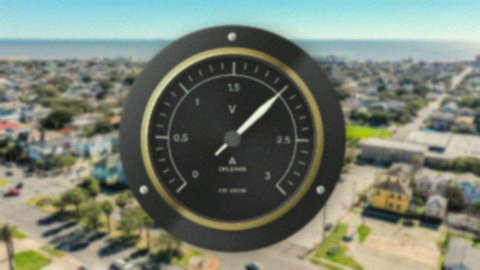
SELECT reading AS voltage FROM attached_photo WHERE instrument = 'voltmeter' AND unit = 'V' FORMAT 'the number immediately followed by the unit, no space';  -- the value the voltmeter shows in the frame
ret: 2V
